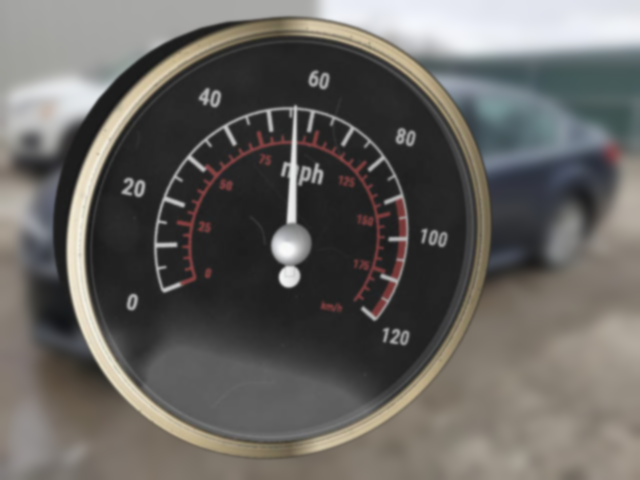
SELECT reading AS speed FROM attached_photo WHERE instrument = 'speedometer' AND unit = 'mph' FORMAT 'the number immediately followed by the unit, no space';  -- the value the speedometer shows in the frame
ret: 55mph
